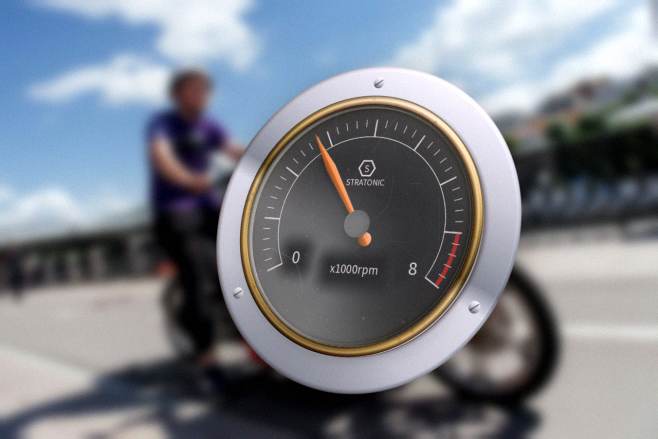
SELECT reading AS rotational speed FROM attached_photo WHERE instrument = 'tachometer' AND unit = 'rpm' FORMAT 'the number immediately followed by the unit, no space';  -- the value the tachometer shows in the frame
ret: 2800rpm
